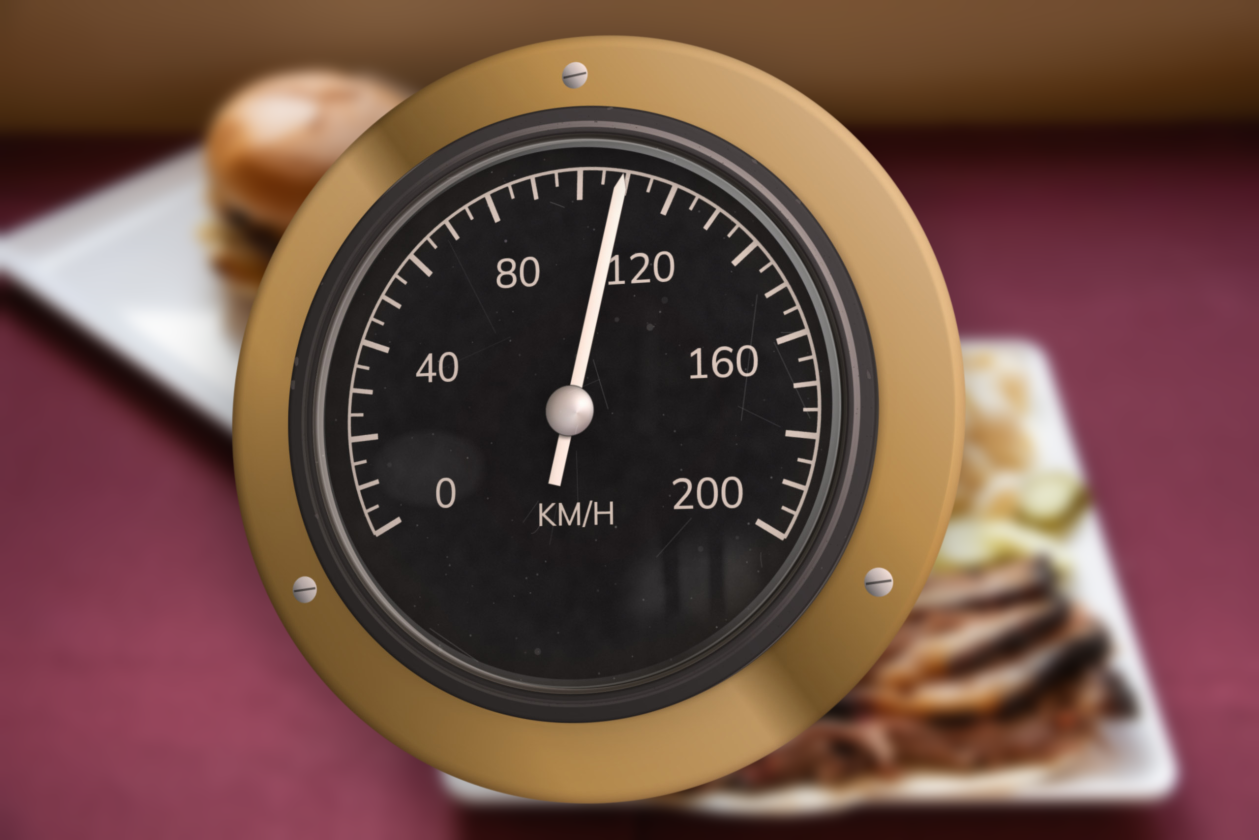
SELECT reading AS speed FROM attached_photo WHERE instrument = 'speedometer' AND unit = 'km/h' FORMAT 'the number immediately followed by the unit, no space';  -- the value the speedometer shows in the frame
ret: 110km/h
